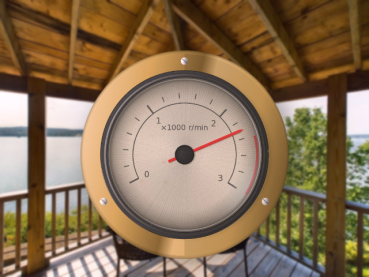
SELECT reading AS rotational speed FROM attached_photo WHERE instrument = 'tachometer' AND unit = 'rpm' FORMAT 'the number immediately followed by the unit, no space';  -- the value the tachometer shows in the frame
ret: 2300rpm
